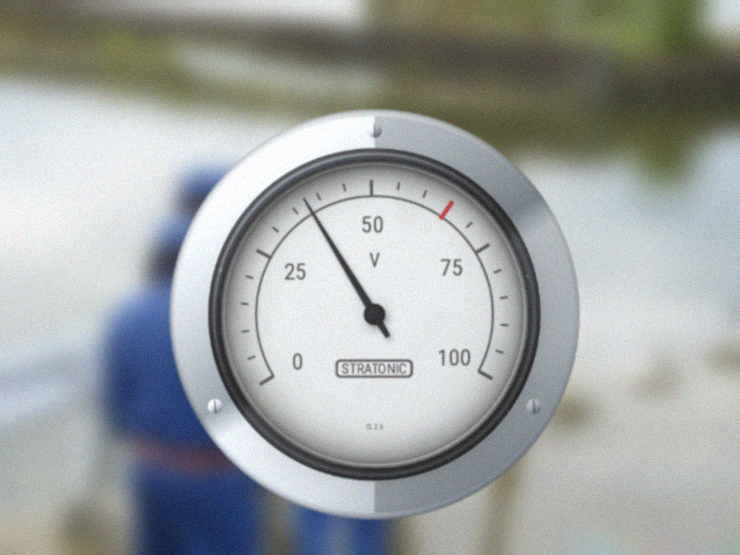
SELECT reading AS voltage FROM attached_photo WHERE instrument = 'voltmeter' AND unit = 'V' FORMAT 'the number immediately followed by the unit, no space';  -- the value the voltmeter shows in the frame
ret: 37.5V
